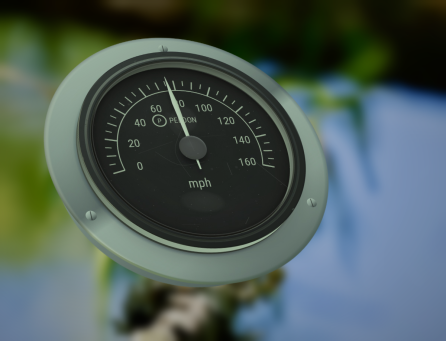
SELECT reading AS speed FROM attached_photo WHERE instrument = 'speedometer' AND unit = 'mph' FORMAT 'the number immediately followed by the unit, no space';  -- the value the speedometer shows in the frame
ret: 75mph
